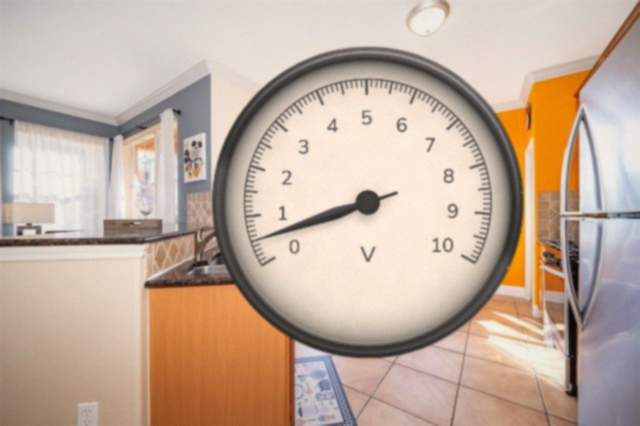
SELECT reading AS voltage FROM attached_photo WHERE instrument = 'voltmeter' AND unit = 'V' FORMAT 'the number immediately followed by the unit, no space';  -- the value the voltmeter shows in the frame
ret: 0.5V
